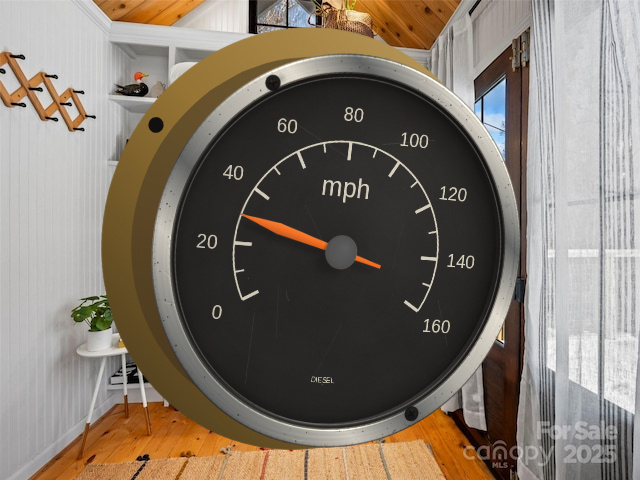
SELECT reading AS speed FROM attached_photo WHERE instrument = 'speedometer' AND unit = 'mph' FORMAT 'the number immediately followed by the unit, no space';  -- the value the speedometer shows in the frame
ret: 30mph
